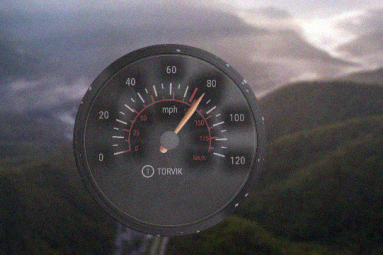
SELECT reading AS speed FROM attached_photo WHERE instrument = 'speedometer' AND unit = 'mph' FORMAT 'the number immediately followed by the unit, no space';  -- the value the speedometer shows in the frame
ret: 80mph
